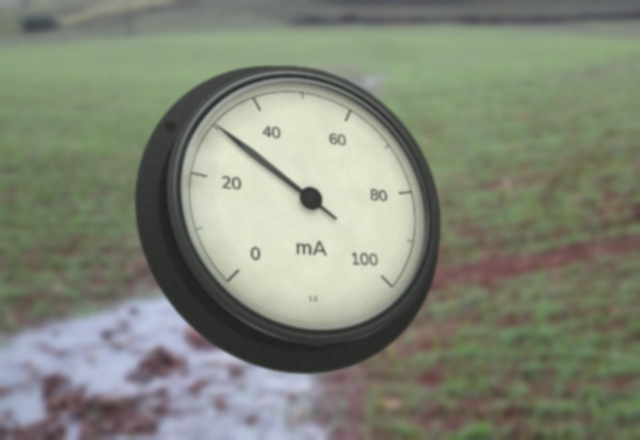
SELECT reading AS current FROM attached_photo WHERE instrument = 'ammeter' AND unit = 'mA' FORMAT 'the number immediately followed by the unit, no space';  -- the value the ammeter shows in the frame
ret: 30mA
